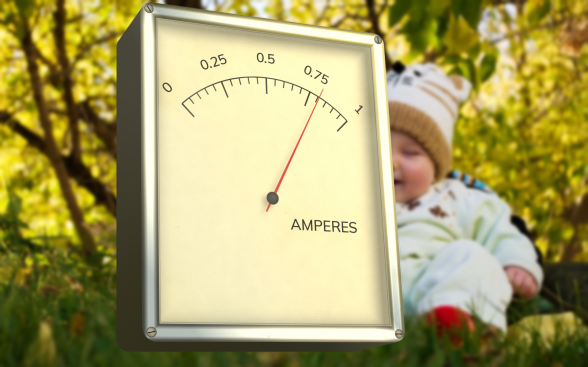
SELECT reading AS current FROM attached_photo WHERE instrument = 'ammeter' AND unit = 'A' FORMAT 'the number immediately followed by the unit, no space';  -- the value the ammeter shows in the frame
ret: 0.8A
